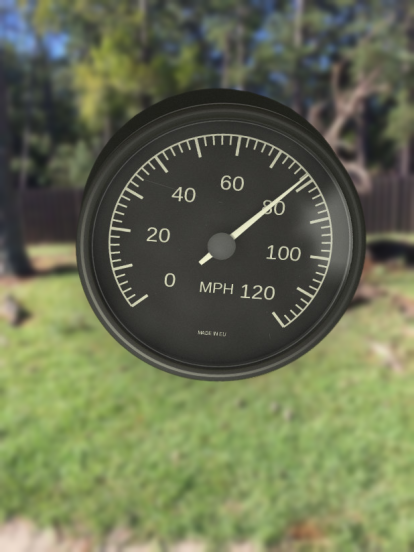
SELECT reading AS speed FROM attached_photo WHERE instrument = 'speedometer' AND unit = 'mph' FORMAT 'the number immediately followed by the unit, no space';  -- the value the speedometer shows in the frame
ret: 78mph
